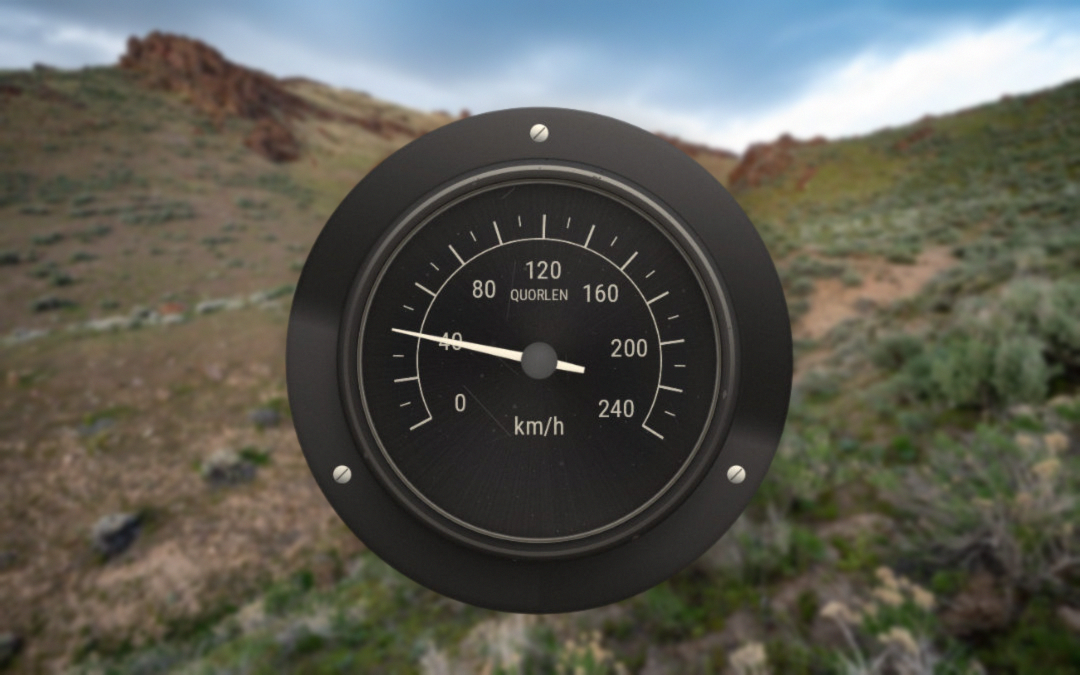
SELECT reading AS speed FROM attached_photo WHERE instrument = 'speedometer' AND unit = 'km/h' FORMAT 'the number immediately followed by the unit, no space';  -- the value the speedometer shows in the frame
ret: 40km/h
